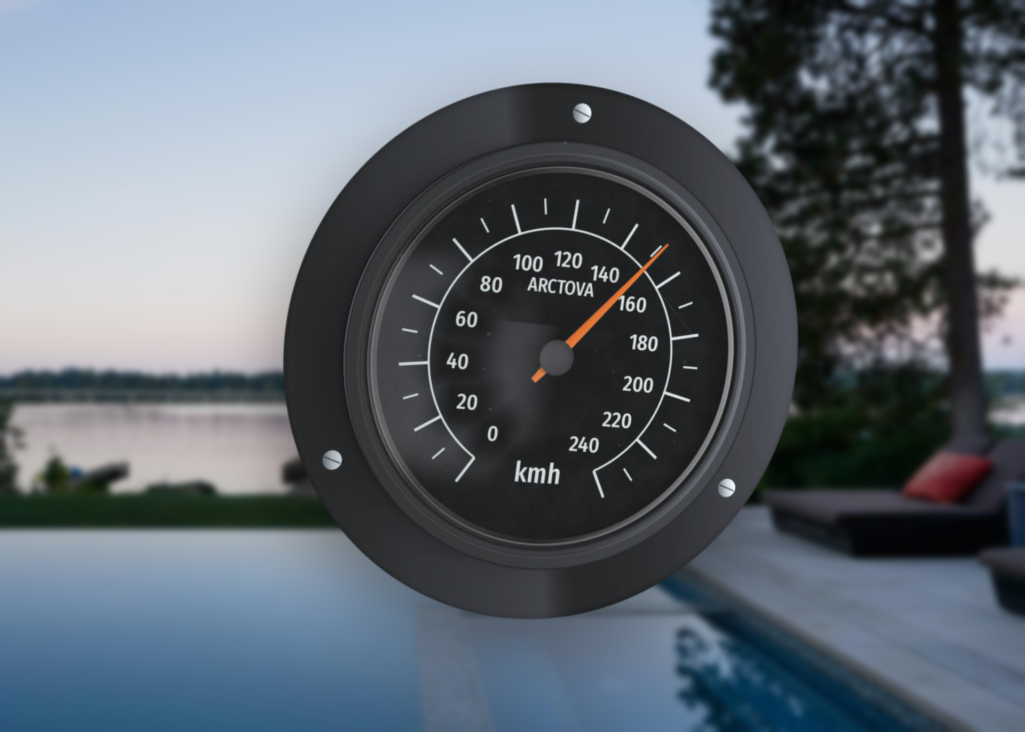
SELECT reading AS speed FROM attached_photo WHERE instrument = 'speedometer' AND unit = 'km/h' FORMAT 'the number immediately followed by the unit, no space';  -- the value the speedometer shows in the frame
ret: 150km/h
